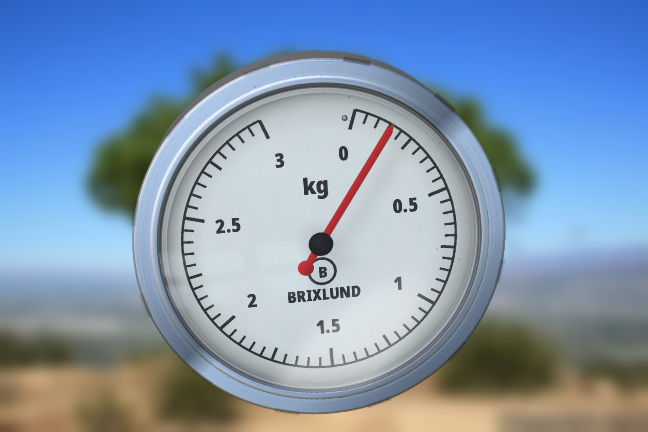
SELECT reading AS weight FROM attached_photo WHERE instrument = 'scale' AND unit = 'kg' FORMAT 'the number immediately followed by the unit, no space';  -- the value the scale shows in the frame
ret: 0.15kg
